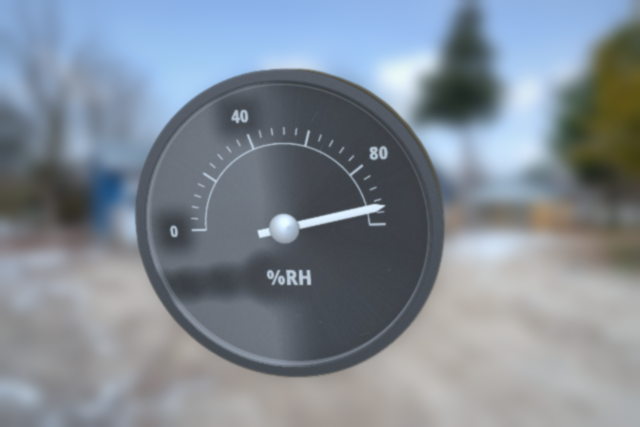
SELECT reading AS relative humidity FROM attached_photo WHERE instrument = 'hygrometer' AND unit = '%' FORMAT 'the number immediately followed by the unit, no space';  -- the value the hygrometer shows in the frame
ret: 94%
